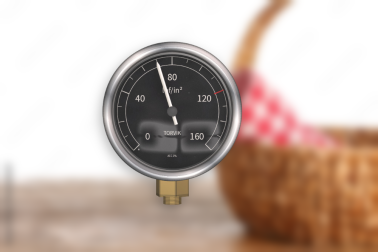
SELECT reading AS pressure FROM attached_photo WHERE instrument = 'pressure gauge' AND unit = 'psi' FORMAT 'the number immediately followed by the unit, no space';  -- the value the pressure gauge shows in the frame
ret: 70psi
